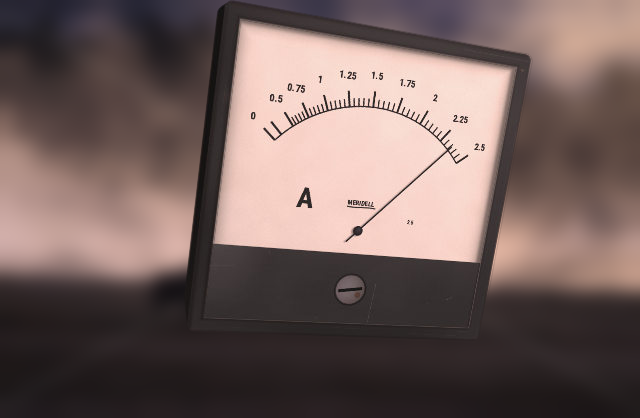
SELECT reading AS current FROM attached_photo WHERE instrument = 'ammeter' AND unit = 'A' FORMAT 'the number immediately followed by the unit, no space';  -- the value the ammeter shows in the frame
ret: 2.35A
